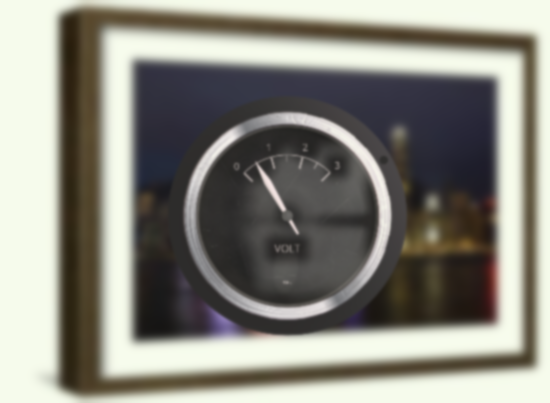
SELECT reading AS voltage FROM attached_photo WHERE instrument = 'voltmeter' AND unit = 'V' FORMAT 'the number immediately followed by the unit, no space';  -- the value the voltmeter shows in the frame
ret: 0.5V
